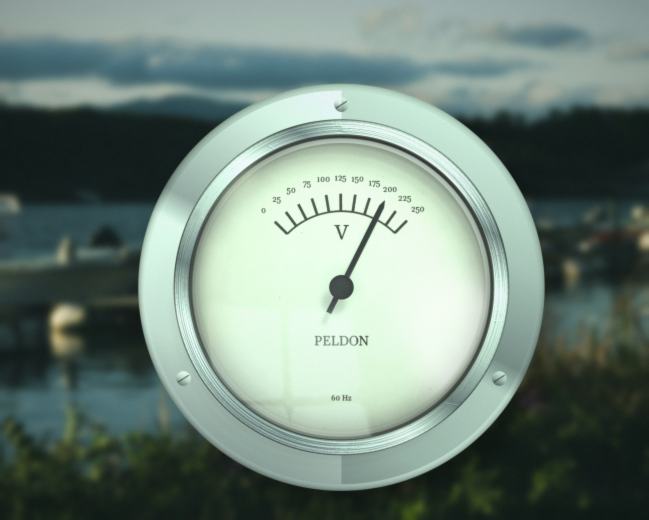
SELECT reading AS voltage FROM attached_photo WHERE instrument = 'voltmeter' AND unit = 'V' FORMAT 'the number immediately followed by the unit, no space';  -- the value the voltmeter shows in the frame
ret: 200V
